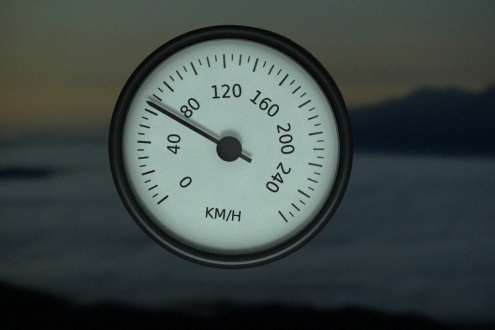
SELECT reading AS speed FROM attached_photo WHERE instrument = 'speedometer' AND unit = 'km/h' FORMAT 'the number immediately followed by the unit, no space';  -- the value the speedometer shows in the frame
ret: 65km/h
